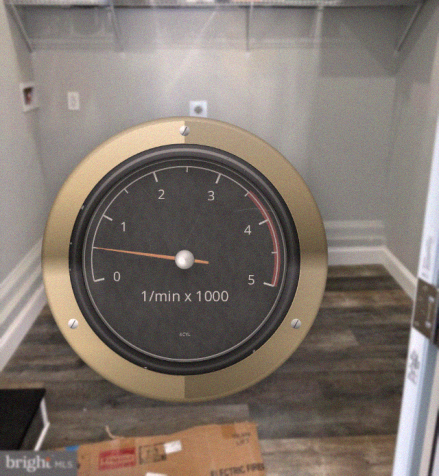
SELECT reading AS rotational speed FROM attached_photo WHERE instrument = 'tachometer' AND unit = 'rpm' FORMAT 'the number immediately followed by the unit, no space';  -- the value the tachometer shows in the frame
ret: 500rpm
